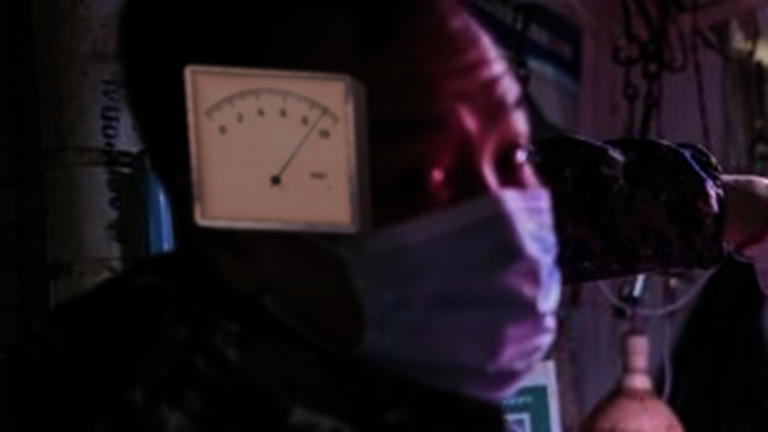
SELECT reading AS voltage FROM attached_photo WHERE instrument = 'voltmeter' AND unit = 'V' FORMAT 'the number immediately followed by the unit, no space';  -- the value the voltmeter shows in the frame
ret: 9V
